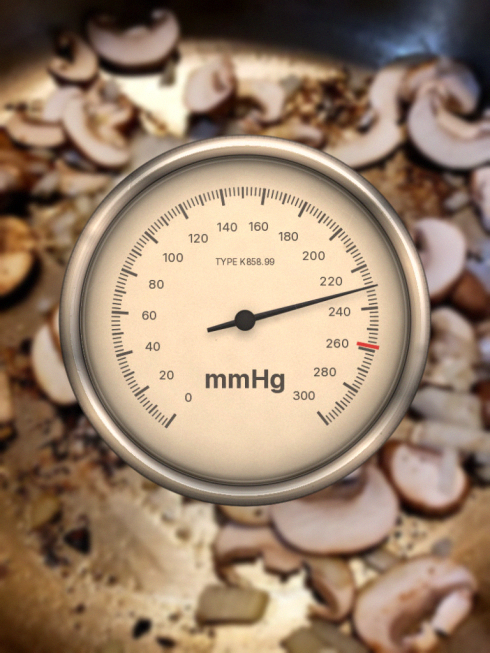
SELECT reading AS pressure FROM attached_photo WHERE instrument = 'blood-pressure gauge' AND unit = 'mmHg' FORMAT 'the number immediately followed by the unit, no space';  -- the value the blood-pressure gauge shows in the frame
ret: 230mmHg
